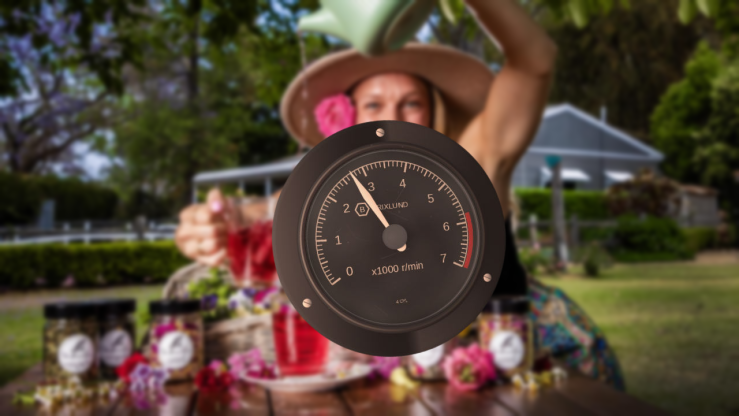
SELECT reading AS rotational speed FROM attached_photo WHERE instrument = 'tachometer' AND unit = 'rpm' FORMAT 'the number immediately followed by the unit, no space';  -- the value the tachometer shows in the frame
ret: 2700rpm
